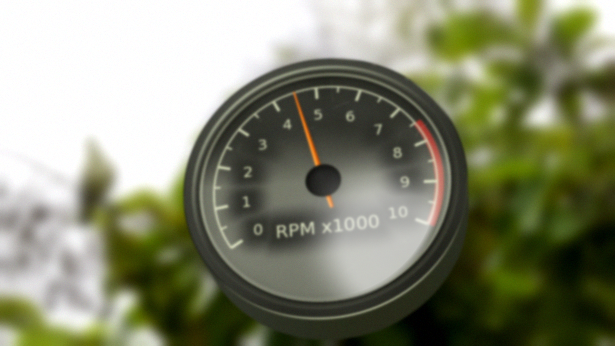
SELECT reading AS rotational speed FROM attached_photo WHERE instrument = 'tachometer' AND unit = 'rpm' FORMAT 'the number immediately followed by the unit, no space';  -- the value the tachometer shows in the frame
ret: 4500rpm
